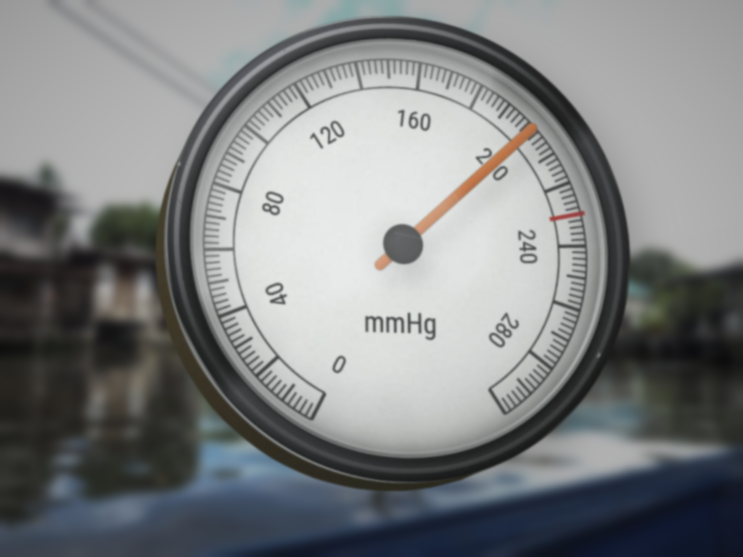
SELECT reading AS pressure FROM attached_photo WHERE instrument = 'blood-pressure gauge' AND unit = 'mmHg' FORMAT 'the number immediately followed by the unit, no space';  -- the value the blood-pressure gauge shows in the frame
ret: 200mmHg
